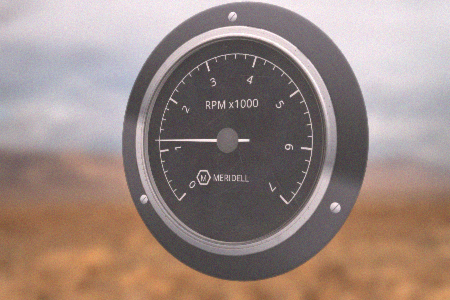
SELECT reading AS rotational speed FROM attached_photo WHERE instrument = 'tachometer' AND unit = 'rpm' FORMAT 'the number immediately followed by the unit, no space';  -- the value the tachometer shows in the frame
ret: 1200rpm
